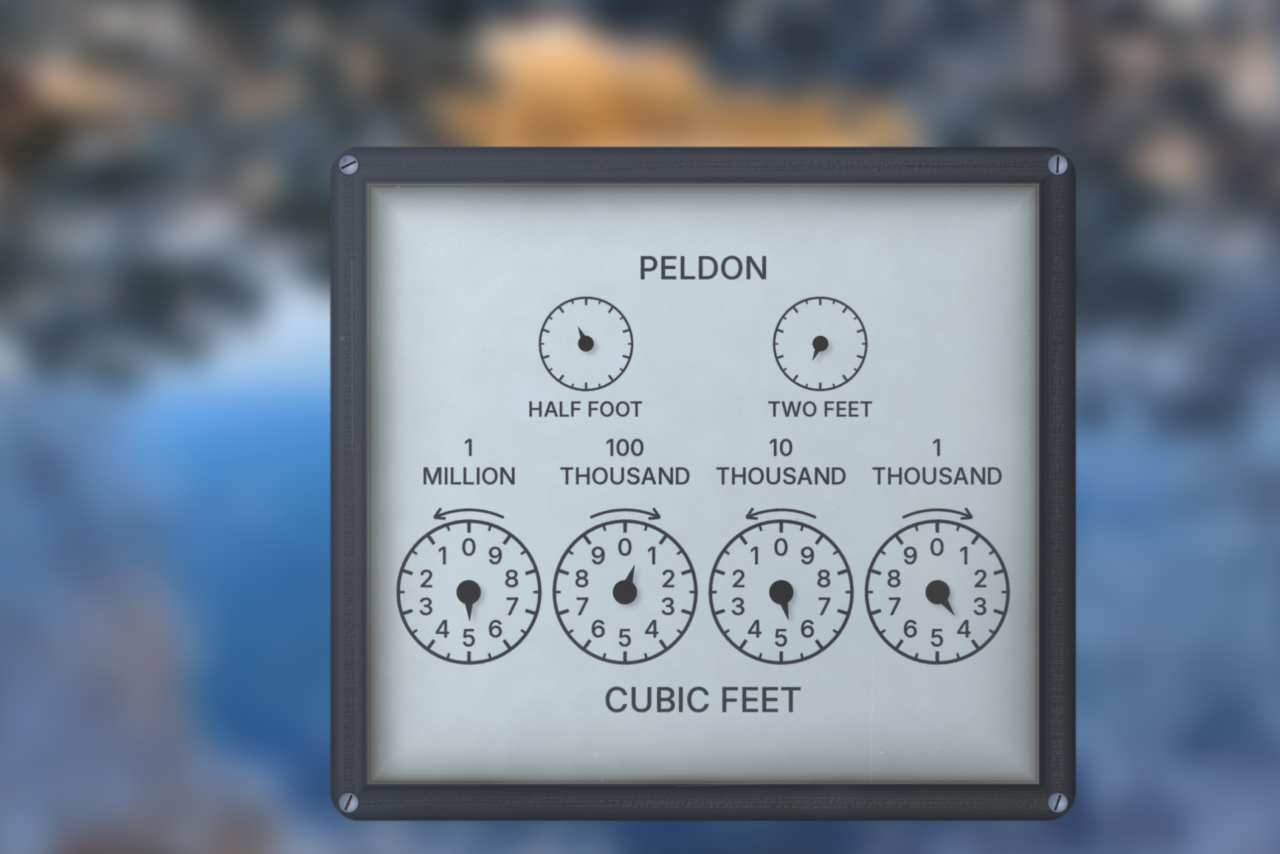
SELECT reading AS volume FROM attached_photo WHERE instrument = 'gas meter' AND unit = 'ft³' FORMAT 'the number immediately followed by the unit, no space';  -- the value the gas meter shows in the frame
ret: 505400ft³
